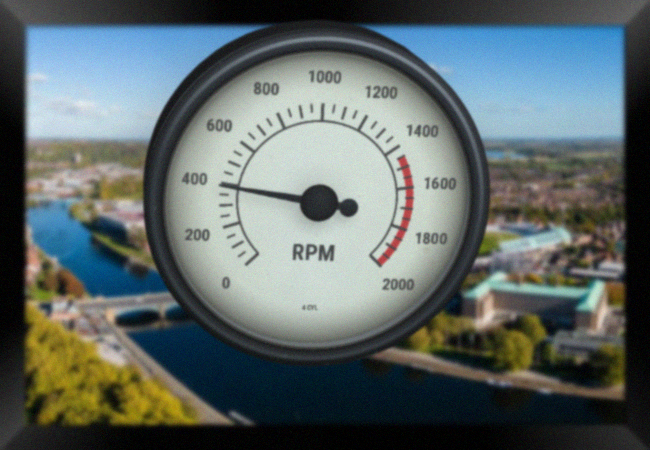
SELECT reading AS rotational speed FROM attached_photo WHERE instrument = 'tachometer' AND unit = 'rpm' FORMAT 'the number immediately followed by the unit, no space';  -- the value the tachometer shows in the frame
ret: 400rpm
